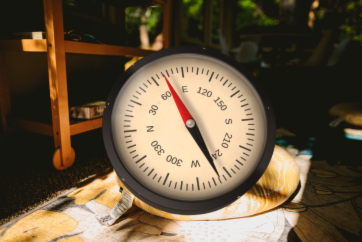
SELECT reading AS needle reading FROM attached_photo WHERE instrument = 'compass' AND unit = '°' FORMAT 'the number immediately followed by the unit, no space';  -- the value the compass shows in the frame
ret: 70°
